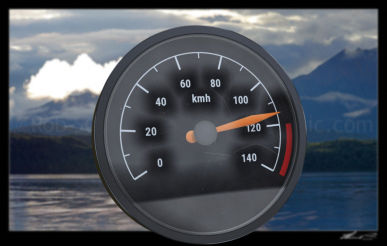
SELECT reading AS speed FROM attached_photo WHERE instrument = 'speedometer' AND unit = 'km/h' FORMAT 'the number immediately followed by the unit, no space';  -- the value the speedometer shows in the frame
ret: 115km/h
